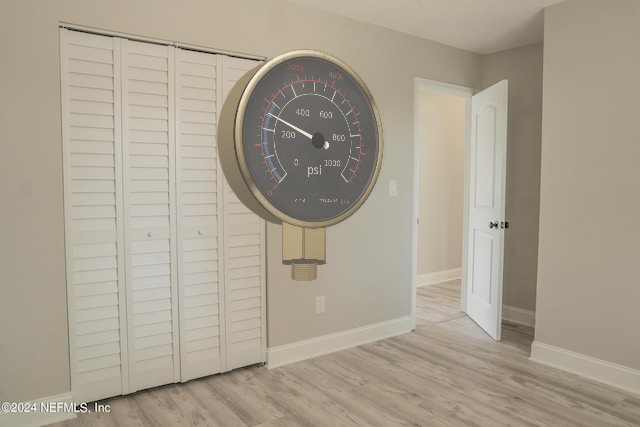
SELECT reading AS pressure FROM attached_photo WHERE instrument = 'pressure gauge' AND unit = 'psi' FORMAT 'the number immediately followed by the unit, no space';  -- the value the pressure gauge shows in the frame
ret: 250psi
